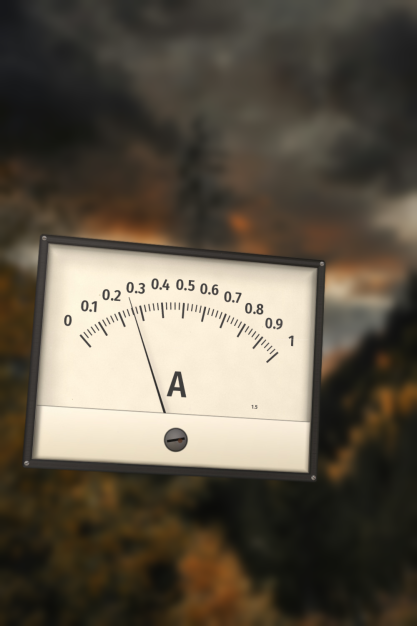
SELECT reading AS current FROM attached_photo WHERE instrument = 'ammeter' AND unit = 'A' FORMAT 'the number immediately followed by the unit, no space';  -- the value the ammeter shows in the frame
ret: 0.26A
